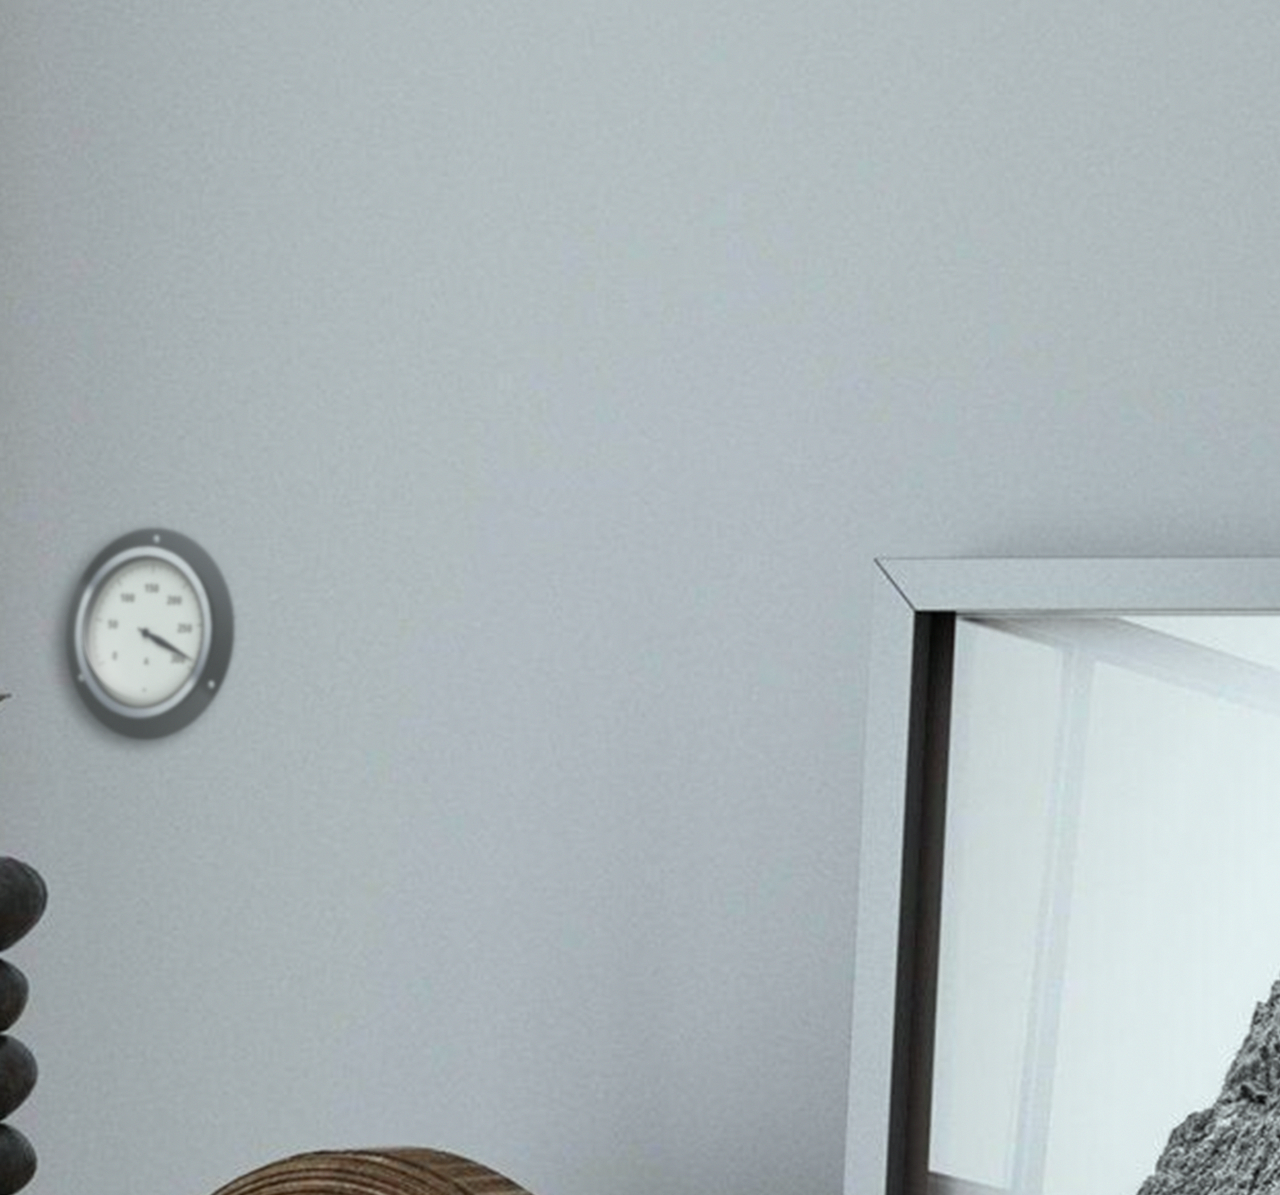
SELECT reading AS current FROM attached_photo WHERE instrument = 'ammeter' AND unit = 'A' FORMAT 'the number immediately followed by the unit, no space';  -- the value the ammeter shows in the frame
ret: 290A
